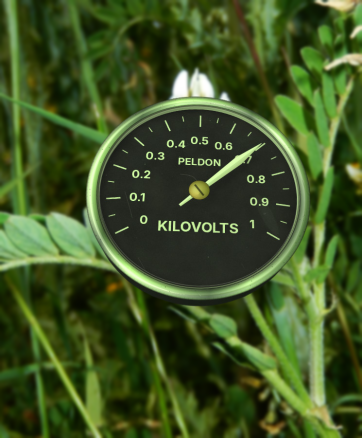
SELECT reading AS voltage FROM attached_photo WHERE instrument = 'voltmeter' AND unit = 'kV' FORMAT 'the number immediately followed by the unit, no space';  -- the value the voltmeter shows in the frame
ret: 0.7kV
